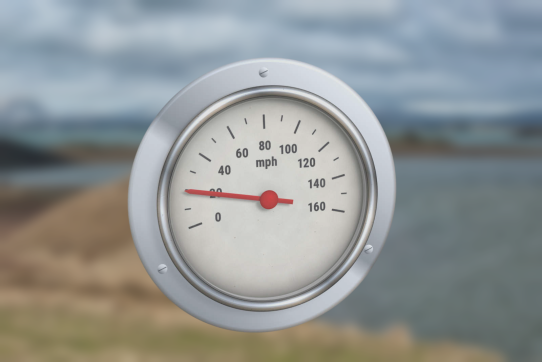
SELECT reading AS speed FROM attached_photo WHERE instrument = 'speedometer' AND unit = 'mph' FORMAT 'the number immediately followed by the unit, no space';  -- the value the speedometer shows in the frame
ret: 20mph
